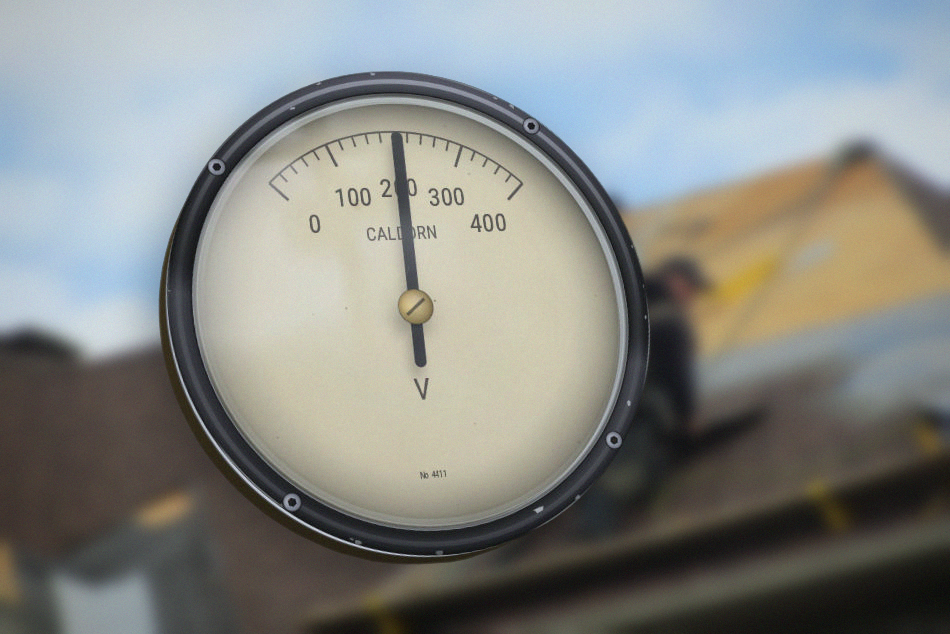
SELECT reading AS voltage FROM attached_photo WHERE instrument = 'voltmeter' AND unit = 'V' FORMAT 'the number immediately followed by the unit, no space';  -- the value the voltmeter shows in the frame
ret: 200V
